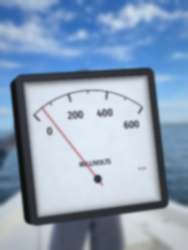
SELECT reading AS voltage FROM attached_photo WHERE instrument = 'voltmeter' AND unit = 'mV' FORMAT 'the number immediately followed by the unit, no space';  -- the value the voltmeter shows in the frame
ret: 50mV
